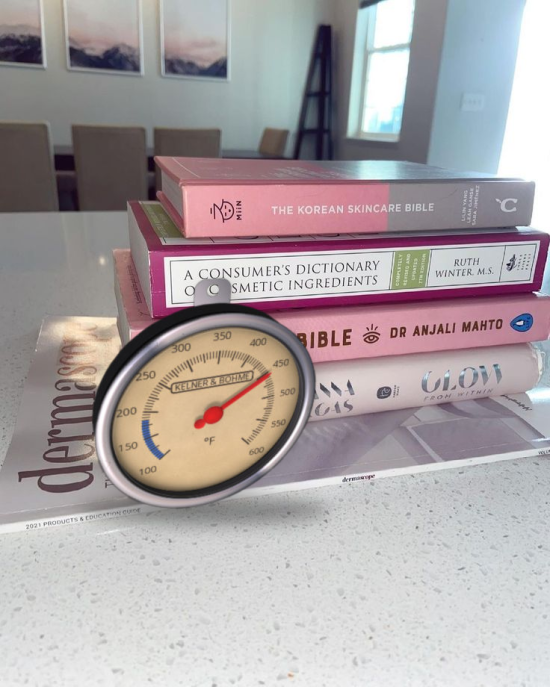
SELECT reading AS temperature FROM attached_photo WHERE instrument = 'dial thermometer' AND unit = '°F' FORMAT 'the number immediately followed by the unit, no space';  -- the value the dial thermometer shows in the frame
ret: 450°F
